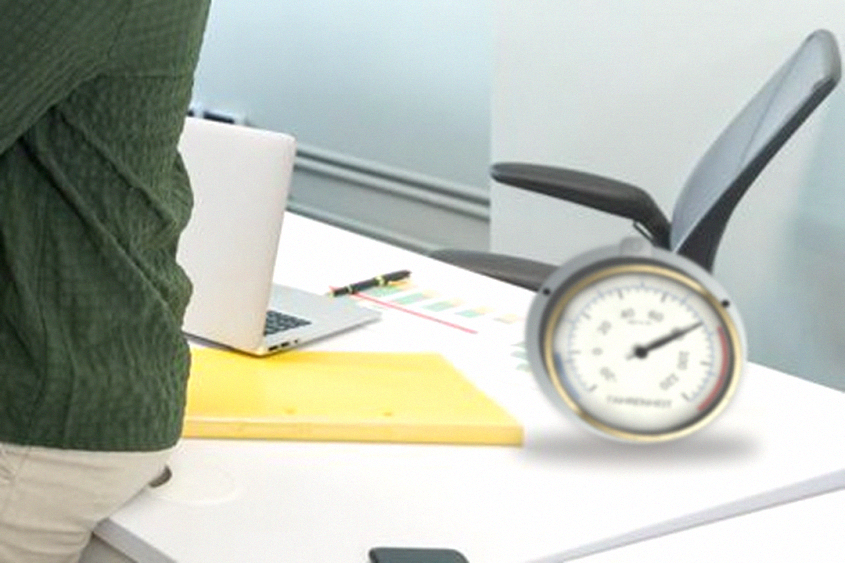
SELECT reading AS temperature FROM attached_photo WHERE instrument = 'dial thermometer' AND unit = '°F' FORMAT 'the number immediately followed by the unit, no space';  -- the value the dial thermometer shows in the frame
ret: 80°F
